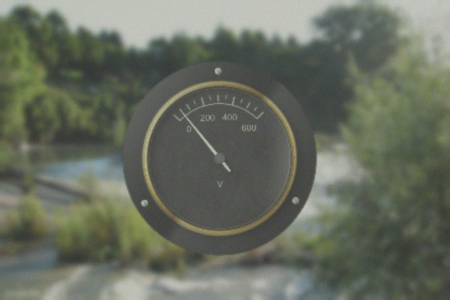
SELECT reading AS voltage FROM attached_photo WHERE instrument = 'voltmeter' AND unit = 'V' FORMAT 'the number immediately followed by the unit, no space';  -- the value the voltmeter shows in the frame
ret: 50V
